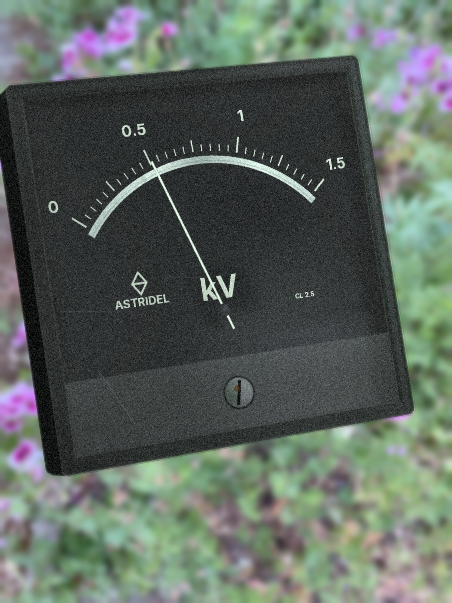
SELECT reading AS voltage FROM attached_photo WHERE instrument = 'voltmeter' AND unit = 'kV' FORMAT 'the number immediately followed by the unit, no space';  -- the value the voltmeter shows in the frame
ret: 0.5kV
